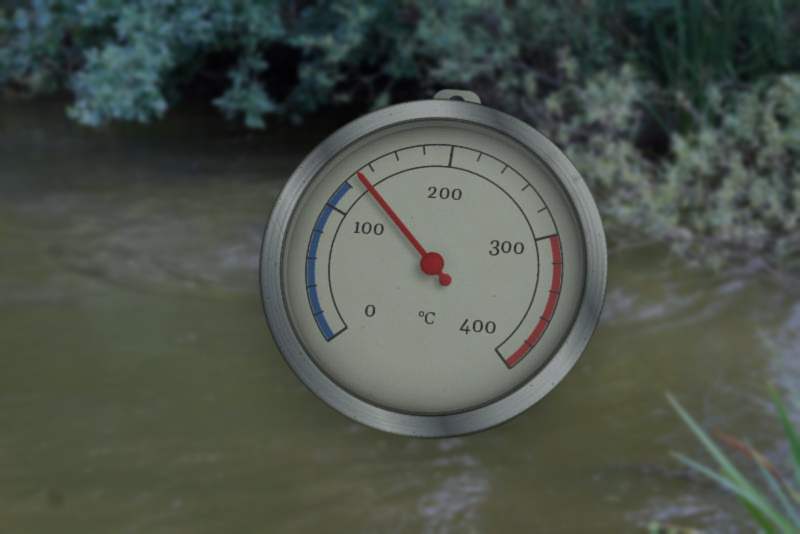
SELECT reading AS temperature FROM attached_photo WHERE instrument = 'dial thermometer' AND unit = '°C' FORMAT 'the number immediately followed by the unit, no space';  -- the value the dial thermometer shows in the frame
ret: 130°C
